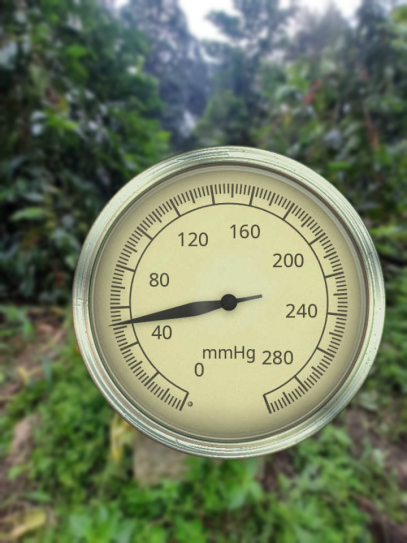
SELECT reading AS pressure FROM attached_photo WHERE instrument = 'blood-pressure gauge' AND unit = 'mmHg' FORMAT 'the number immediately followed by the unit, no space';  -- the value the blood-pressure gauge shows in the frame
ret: 52mmHg
